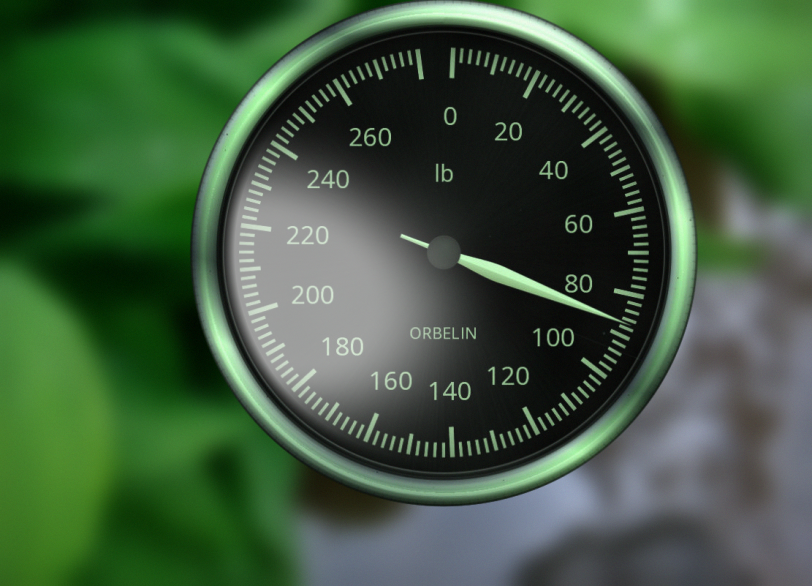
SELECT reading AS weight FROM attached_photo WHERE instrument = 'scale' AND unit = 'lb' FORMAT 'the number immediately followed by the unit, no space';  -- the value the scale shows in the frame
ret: 87lb
